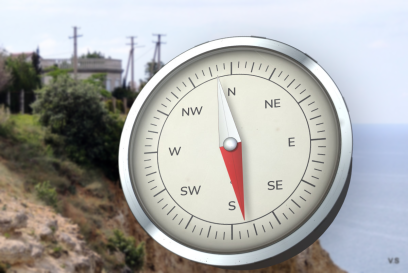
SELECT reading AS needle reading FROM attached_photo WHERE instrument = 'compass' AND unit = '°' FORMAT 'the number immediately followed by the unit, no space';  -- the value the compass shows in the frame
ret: 170°
